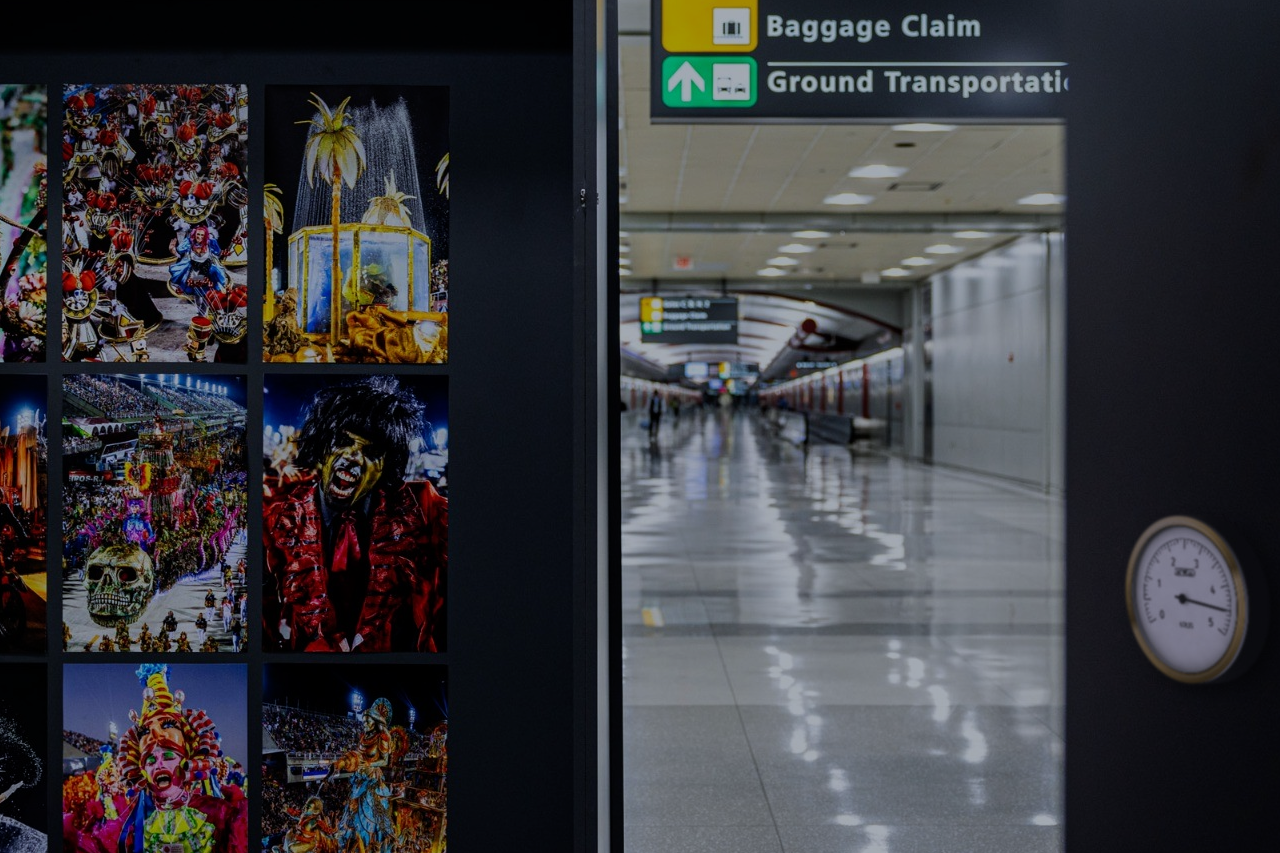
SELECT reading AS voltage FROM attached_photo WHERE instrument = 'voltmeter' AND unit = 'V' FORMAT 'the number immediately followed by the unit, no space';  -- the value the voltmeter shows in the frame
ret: 4.5V
